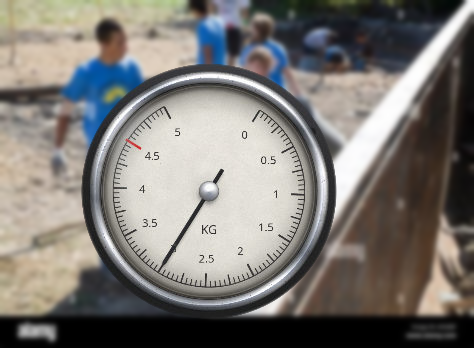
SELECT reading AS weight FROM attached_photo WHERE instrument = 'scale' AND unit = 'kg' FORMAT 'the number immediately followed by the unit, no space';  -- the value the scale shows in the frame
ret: 3kg
